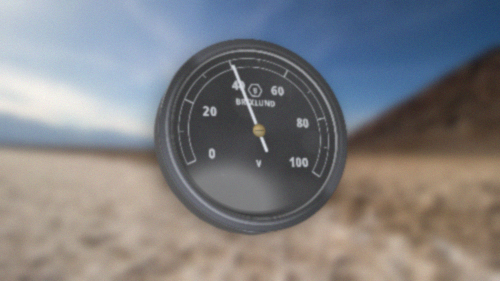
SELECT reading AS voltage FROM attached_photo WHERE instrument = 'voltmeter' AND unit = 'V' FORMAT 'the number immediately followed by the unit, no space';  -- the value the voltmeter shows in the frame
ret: 40V
